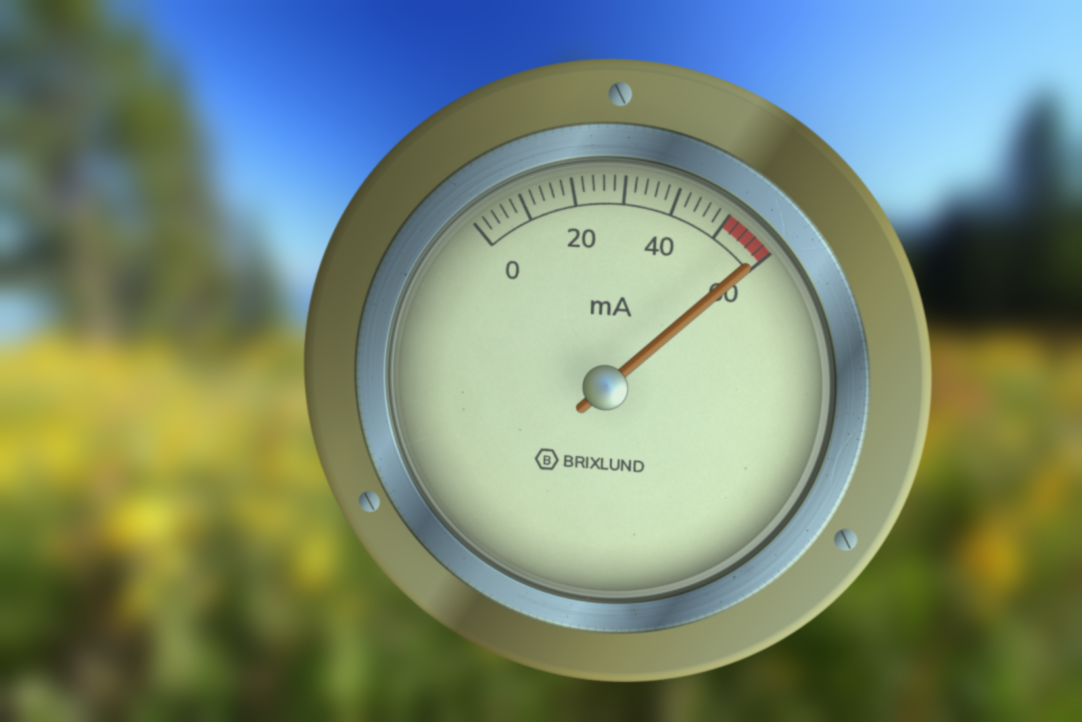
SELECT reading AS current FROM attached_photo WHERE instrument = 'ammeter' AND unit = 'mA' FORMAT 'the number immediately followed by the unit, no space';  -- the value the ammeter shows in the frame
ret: 59mA
